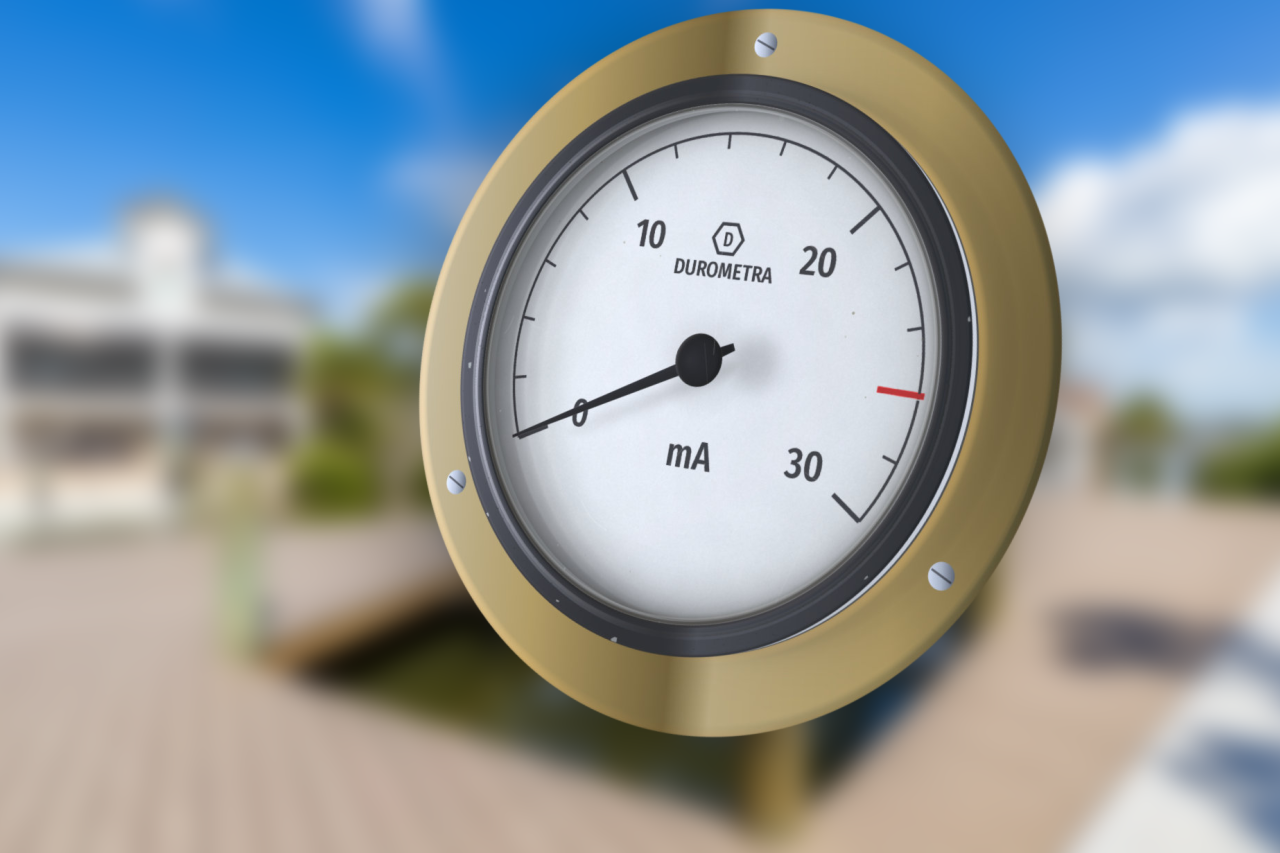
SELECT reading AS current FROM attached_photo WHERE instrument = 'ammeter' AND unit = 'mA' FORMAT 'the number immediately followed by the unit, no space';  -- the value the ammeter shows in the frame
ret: 0mA
